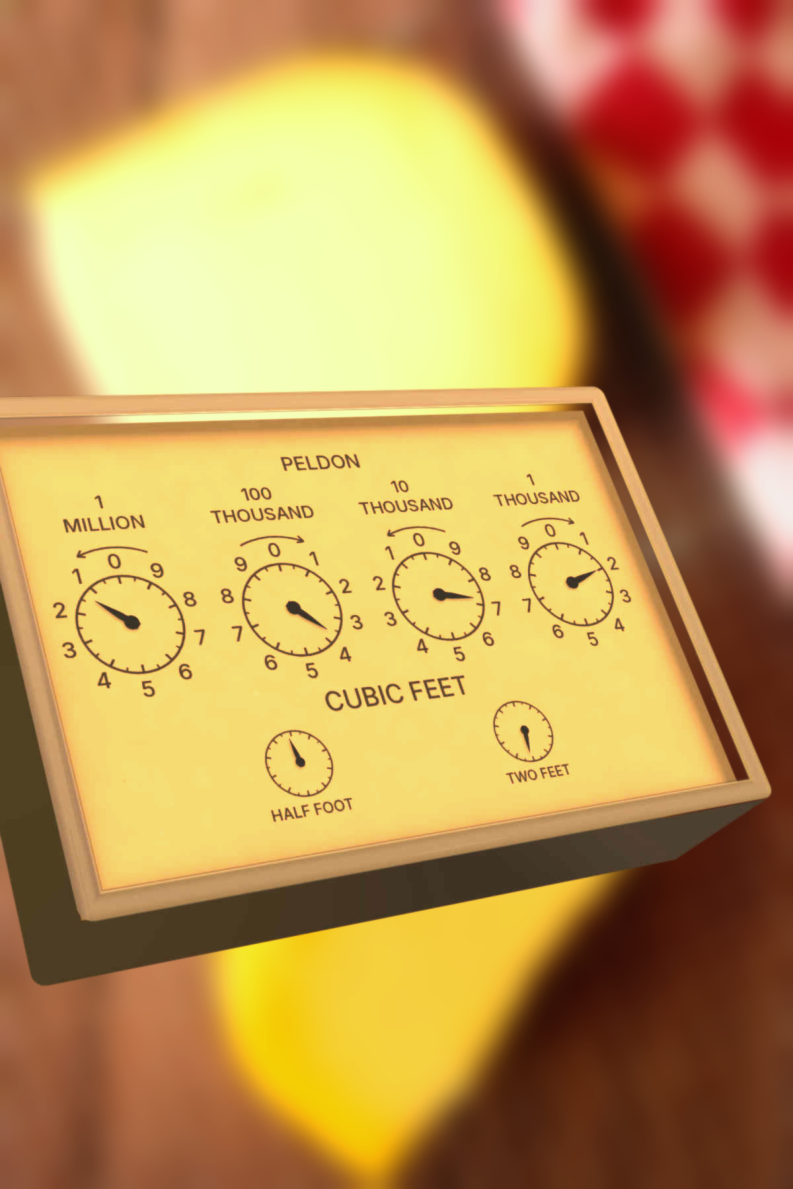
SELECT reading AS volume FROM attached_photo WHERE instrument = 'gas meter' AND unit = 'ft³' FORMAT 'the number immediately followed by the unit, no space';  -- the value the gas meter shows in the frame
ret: 137200ft³
